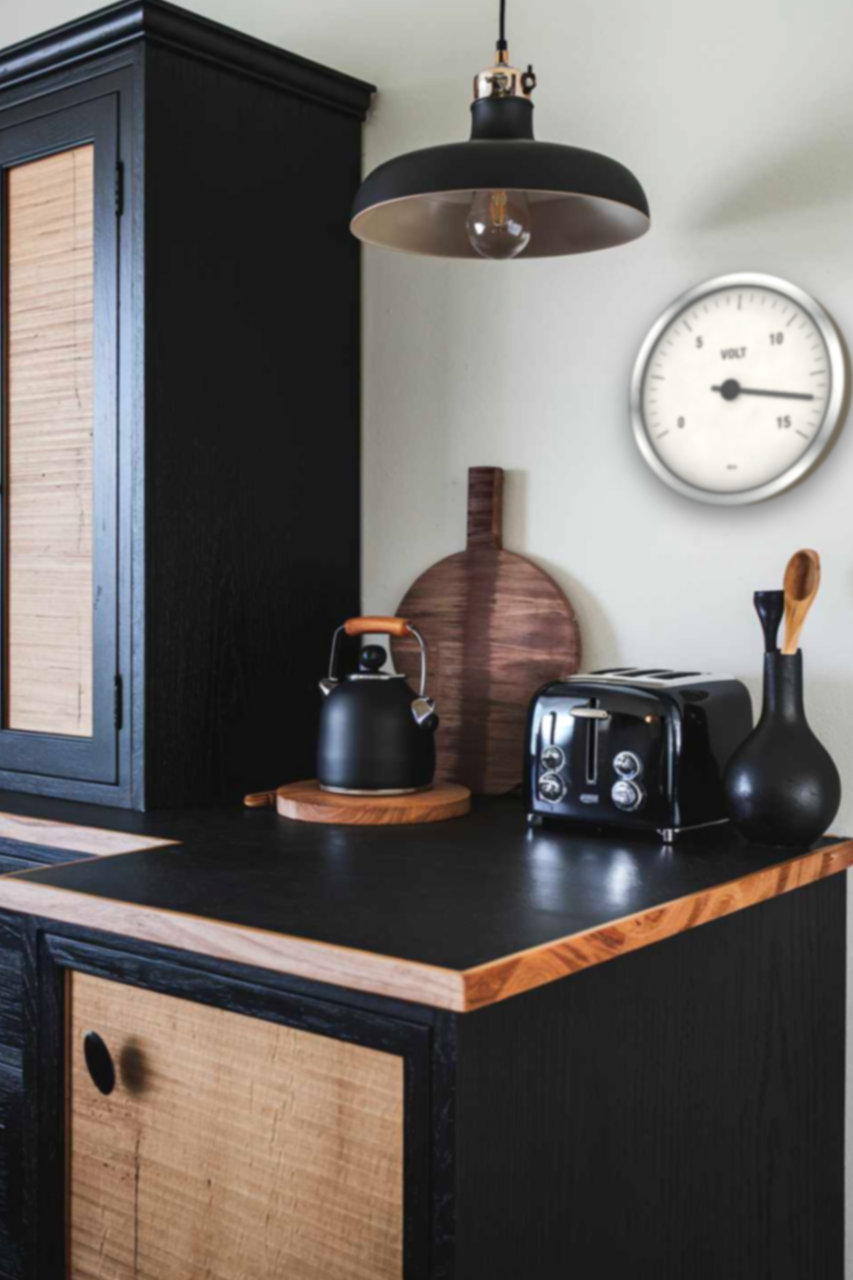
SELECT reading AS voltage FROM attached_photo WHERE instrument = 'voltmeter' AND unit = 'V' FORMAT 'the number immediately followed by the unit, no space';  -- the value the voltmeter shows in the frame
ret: 13.5V
